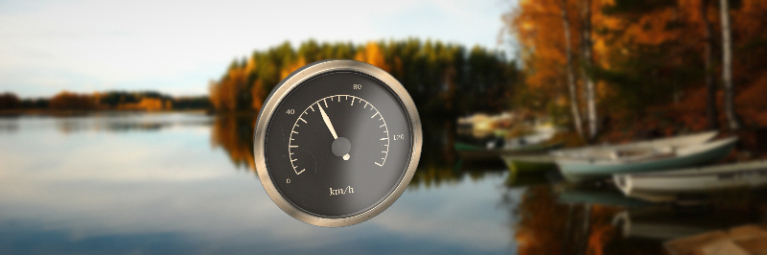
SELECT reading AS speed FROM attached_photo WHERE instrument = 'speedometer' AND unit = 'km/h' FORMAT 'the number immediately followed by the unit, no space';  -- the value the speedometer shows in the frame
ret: 55km/h
